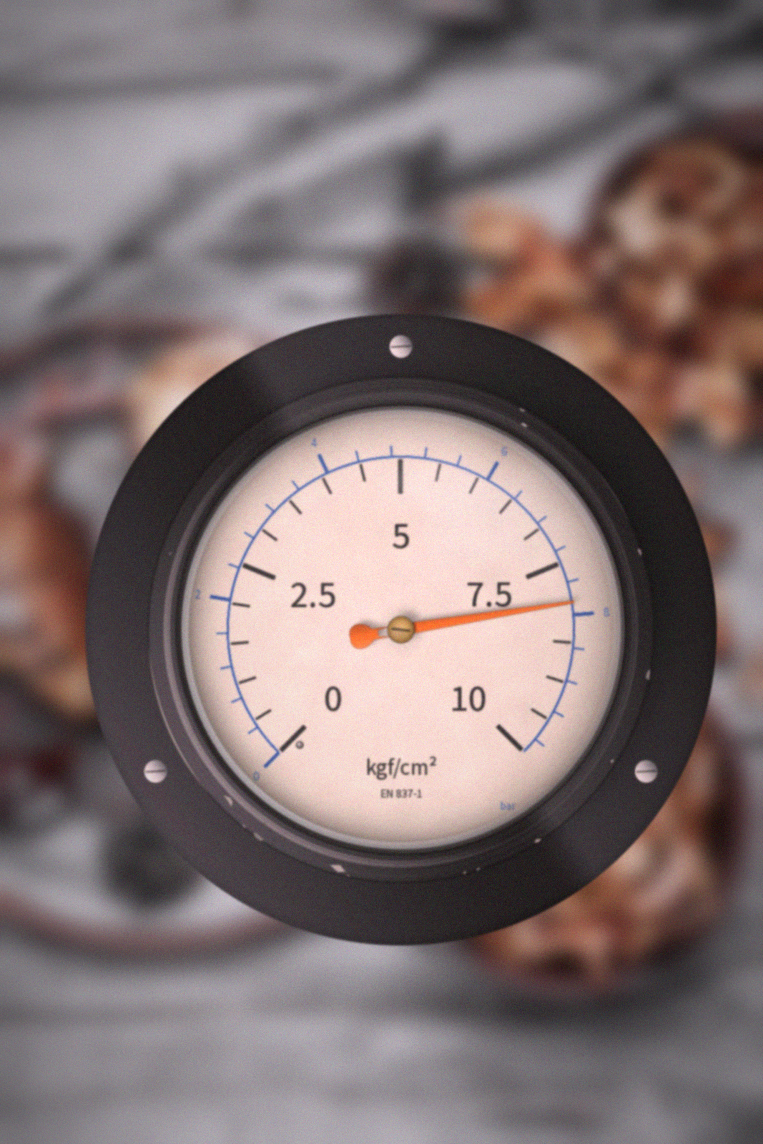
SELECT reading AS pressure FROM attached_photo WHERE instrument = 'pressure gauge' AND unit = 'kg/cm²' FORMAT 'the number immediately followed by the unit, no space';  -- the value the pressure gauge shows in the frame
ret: 8kg/cm²
